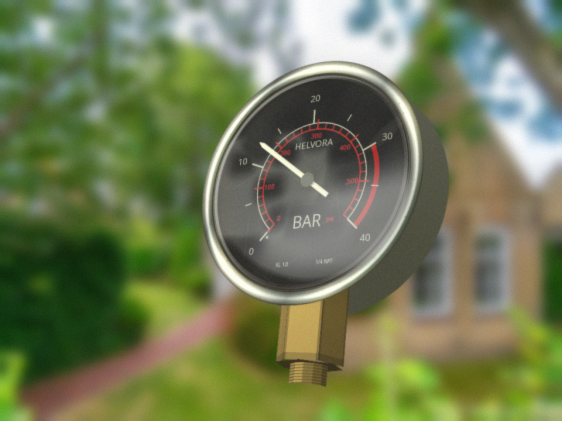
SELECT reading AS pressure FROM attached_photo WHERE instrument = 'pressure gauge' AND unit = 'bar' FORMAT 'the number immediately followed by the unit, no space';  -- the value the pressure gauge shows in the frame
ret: 12.5bar
